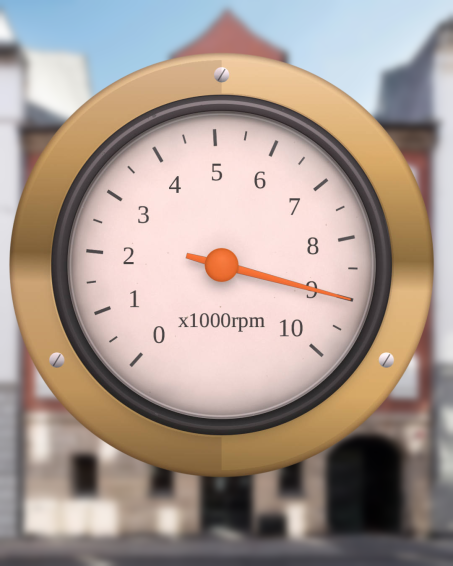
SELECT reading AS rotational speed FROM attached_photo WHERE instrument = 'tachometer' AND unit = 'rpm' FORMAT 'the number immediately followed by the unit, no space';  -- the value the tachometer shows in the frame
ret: 9000rpm
